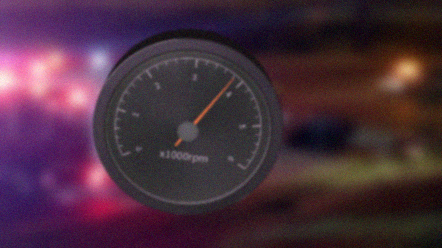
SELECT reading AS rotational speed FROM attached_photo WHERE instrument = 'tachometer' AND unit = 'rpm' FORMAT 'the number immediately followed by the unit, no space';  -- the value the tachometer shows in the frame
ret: 3800rpm
